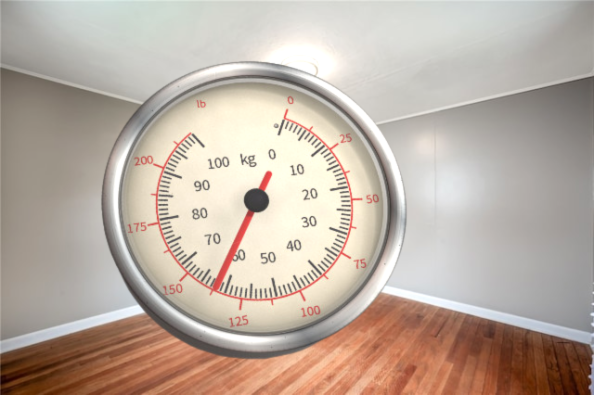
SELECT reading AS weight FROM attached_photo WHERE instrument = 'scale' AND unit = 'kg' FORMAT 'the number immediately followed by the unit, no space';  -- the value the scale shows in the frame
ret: 62kg
